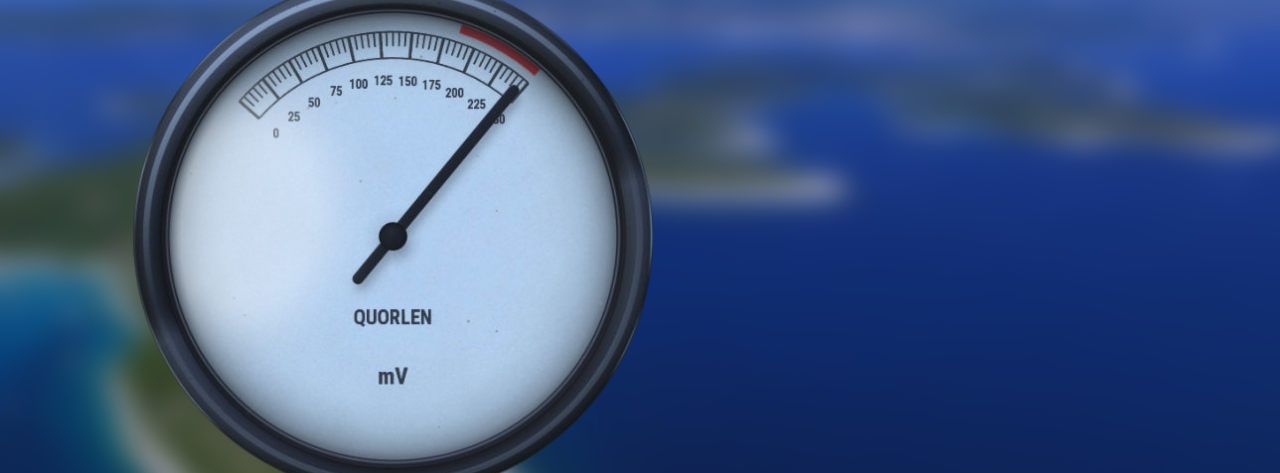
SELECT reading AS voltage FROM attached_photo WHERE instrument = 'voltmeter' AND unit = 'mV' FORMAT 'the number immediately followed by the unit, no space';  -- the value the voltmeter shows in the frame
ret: 245mV
